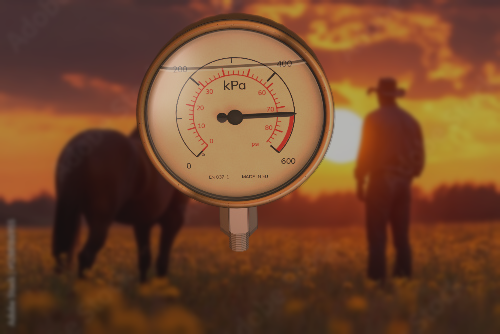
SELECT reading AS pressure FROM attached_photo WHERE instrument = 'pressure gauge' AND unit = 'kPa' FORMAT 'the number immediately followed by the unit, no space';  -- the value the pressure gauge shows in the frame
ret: 500kPa
